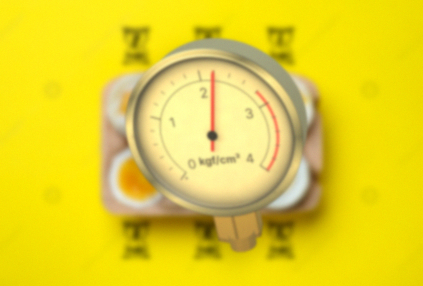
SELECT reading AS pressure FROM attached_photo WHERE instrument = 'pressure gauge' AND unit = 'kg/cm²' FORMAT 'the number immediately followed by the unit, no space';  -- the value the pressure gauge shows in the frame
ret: 2.2kg/cm²
